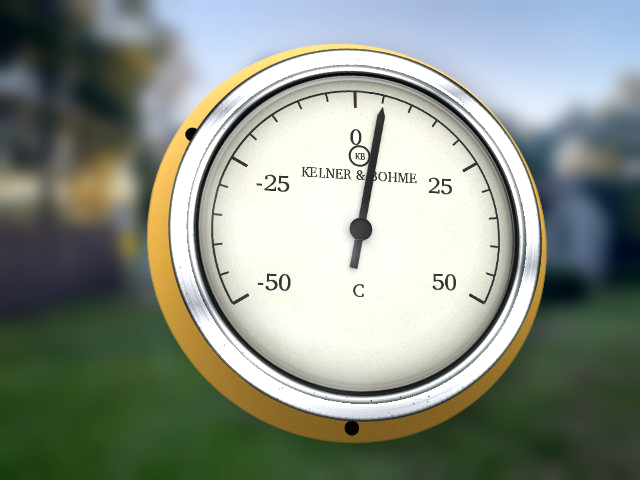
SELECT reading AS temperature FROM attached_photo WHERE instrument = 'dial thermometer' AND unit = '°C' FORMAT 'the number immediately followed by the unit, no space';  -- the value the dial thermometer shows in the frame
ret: 5°C
